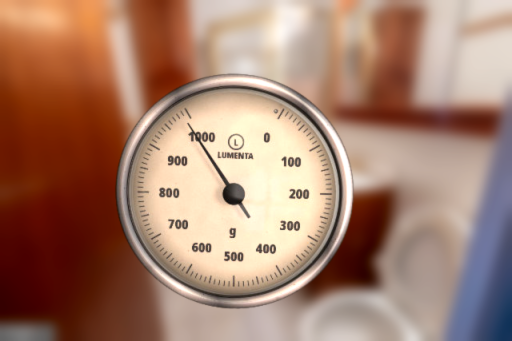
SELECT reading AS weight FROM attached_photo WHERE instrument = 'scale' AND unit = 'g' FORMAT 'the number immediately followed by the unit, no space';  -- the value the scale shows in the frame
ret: 990g
